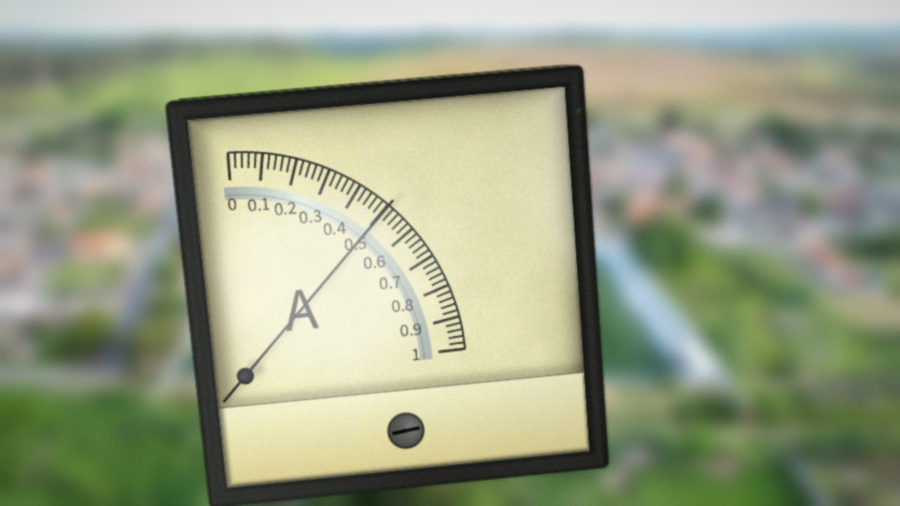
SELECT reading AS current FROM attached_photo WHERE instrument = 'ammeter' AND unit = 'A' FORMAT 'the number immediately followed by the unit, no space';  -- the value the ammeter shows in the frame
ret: 0.5A
